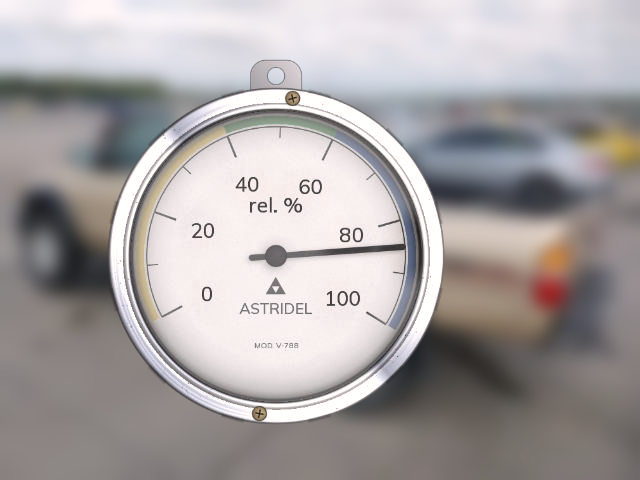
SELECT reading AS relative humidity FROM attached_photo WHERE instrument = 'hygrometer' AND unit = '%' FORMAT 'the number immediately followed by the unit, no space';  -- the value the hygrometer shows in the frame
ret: 85%
